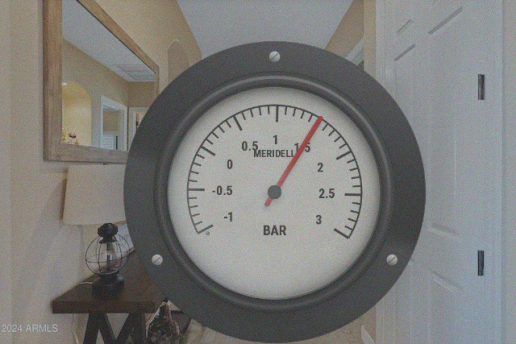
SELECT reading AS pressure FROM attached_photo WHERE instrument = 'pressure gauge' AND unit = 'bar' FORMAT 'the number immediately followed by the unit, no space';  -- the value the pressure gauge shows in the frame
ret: 1.5bar
